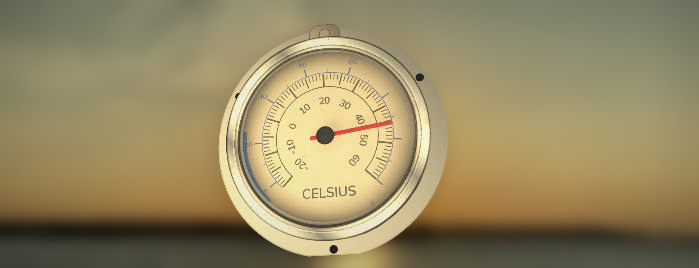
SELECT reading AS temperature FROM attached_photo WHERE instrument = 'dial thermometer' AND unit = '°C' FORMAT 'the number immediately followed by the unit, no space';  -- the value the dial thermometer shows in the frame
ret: 45°C
